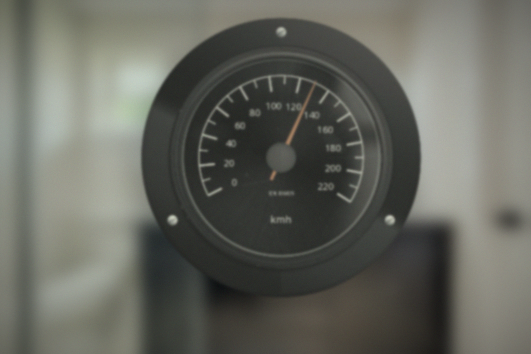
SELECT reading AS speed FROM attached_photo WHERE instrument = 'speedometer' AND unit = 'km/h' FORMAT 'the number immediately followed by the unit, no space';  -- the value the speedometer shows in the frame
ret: 130km/h
